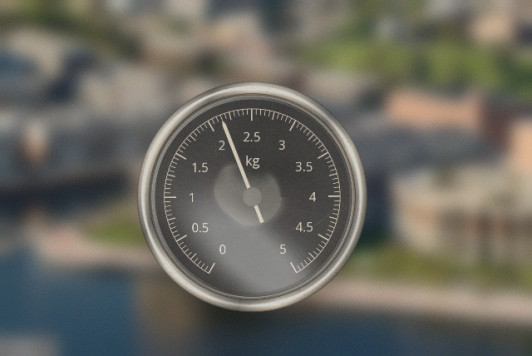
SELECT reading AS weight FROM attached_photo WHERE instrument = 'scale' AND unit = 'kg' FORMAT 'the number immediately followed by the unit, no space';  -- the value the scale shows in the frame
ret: 2.15kg
